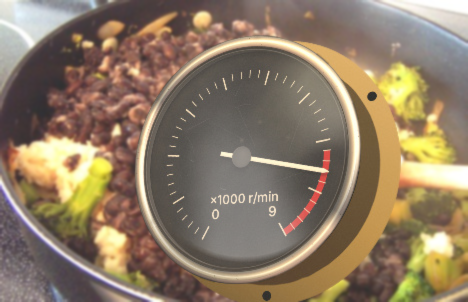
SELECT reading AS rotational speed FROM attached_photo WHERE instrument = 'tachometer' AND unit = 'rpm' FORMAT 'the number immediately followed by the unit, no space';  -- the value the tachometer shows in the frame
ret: 7600rpm
